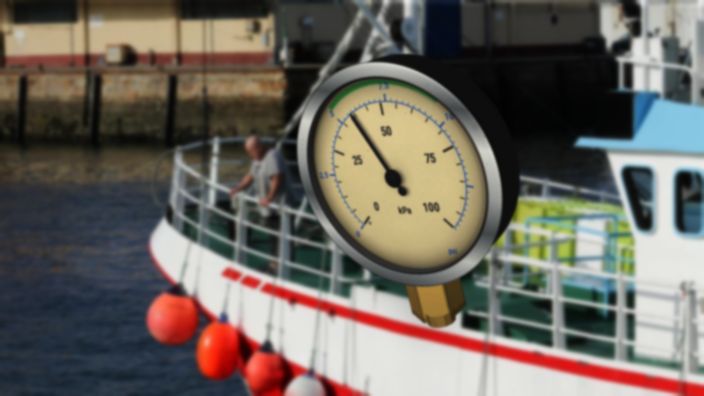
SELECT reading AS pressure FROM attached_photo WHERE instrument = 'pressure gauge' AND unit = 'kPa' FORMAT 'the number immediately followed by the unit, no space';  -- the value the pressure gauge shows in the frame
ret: 40kPa
